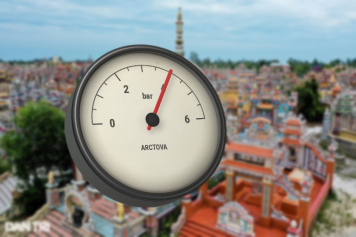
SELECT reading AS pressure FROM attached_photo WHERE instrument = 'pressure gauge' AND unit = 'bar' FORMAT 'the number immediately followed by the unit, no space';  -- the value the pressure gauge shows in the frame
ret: 4bar
